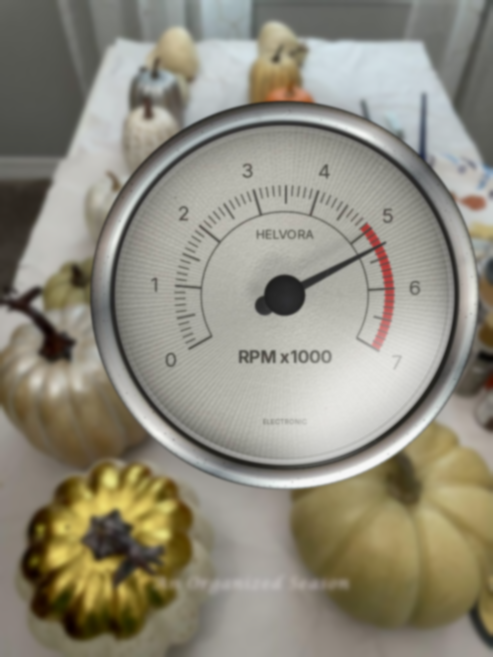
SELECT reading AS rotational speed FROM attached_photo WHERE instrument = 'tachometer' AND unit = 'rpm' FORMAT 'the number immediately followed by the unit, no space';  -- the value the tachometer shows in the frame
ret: 5300rpm
